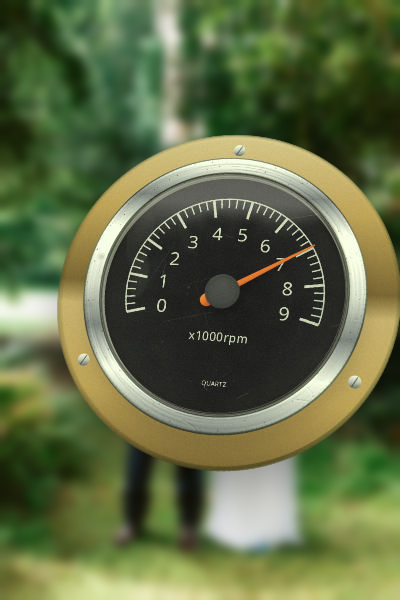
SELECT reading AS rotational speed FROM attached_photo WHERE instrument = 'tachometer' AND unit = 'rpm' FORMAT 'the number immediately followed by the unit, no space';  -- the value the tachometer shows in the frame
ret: 7000rpm
